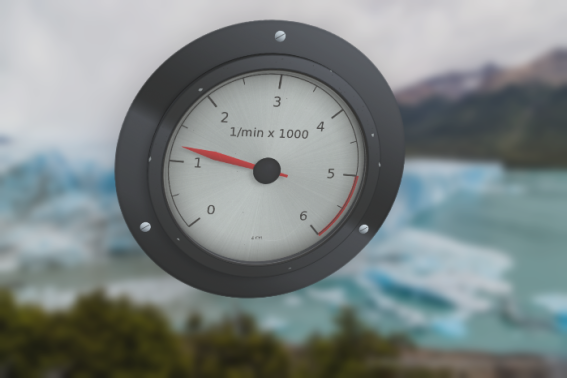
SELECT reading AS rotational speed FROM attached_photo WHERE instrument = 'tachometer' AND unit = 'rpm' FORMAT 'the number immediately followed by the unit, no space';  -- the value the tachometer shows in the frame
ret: 1250rpm
